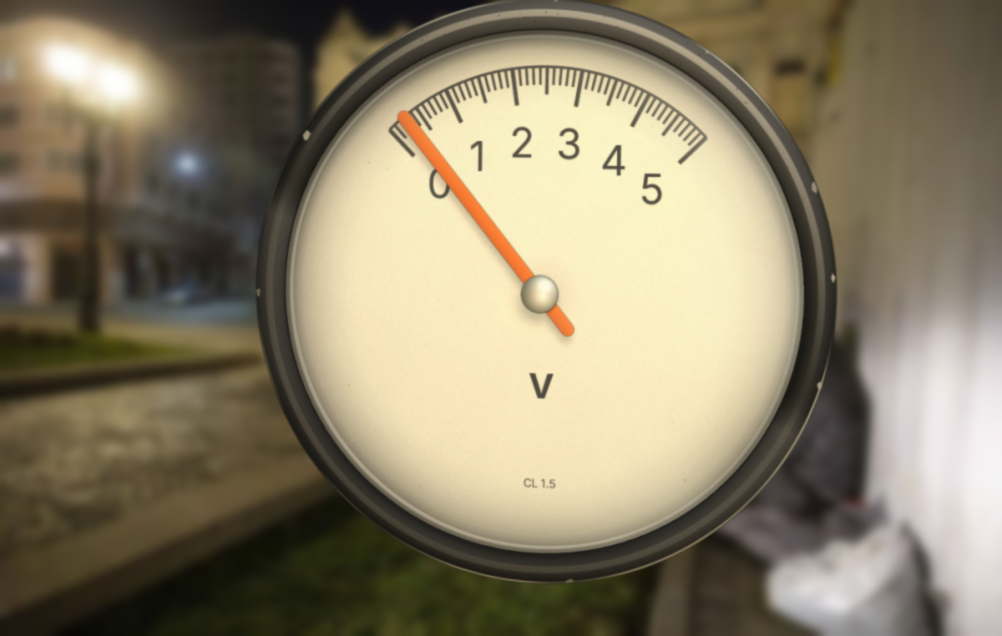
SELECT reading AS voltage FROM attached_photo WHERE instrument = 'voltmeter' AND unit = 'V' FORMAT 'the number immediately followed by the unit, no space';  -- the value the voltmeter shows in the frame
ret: 0.3V
